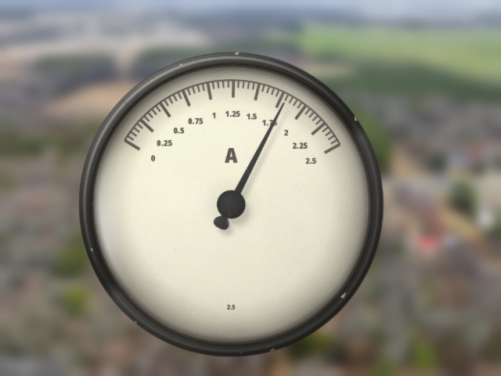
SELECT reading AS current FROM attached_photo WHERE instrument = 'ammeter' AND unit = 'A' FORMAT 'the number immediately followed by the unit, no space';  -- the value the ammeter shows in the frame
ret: 1.8A
